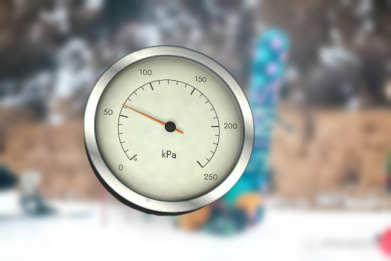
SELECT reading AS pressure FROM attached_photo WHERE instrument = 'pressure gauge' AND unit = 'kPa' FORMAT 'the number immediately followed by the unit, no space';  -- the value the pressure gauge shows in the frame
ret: 60kPa
